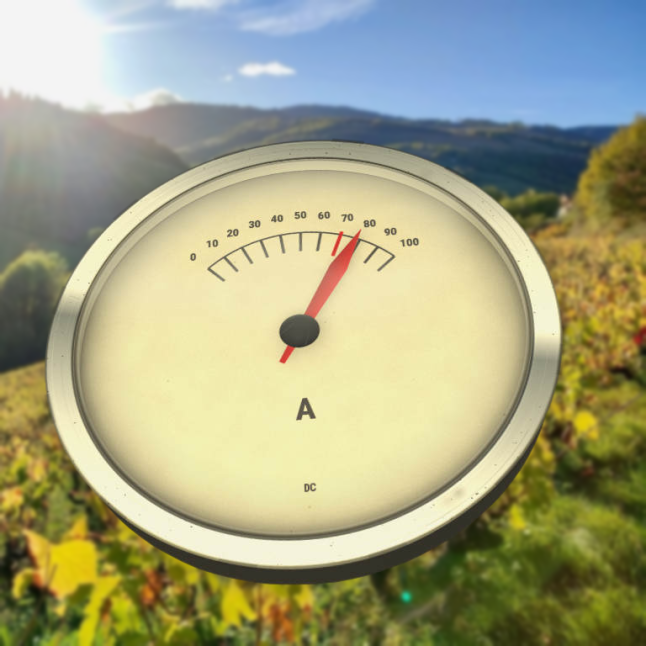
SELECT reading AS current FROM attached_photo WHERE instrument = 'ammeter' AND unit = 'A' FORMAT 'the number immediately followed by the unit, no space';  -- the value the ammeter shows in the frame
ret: 80A
